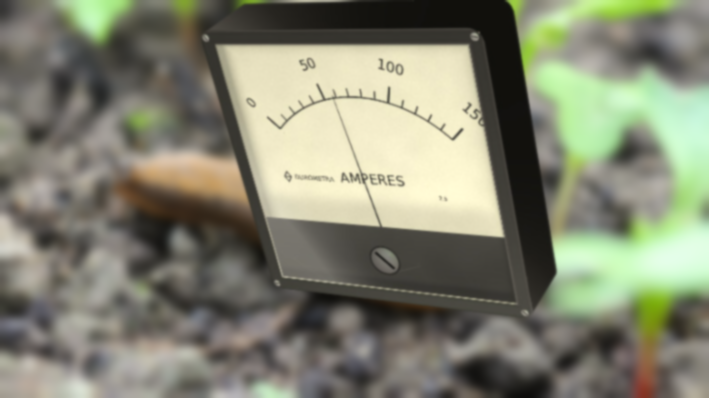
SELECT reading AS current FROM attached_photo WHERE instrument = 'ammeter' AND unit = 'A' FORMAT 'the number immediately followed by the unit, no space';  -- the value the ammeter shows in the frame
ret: 60A
